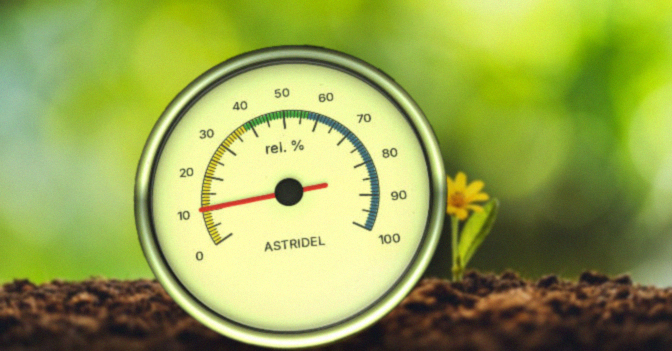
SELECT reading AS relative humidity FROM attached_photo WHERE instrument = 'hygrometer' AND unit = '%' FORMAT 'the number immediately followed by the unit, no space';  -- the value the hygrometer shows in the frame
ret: 10%
